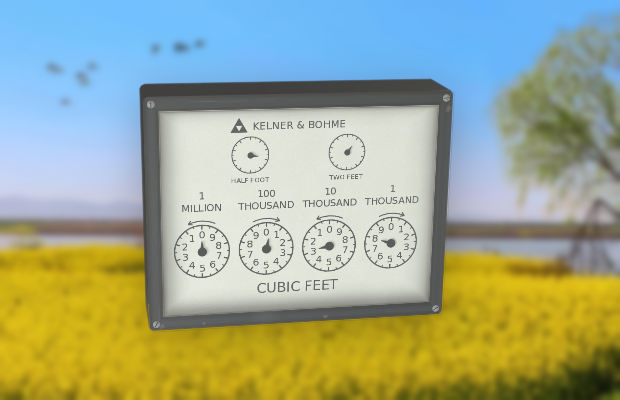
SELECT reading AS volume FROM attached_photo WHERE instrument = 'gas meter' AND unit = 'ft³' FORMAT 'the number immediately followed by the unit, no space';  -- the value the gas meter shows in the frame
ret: 2800ft³
